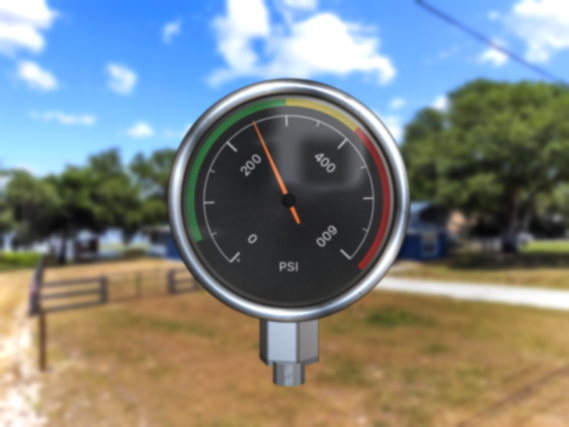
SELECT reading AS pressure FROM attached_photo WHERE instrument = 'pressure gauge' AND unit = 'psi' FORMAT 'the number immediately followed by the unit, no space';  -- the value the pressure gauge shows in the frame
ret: 250psi
